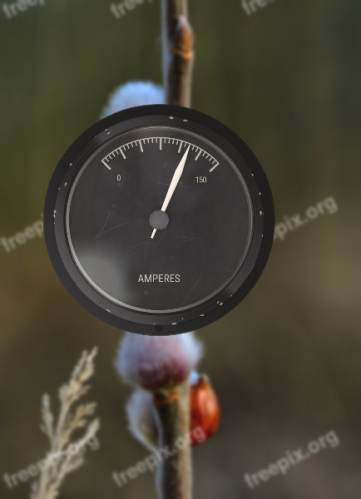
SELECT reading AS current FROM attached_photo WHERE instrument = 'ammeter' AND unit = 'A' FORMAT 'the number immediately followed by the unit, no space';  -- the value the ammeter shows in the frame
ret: 110A
